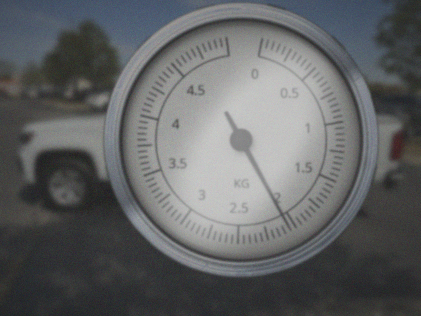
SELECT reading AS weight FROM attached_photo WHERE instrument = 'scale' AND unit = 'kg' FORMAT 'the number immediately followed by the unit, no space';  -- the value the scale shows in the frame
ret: 2.05kg
